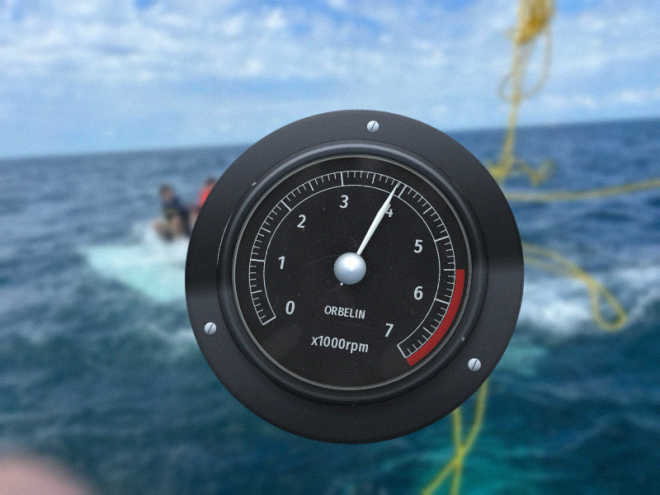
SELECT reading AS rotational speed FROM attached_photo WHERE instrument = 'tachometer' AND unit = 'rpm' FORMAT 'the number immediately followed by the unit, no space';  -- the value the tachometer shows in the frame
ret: 3900rpm
